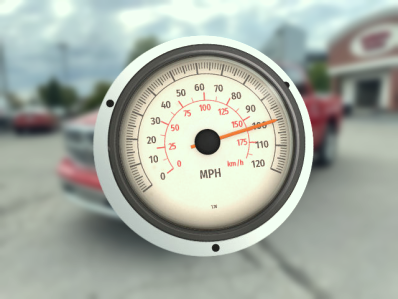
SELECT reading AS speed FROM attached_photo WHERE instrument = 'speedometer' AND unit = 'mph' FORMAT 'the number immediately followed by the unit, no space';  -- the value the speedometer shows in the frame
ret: 100mph
